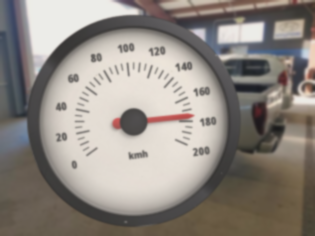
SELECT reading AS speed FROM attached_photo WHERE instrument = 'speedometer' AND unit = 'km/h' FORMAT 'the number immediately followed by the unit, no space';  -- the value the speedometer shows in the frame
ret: 175km/h
